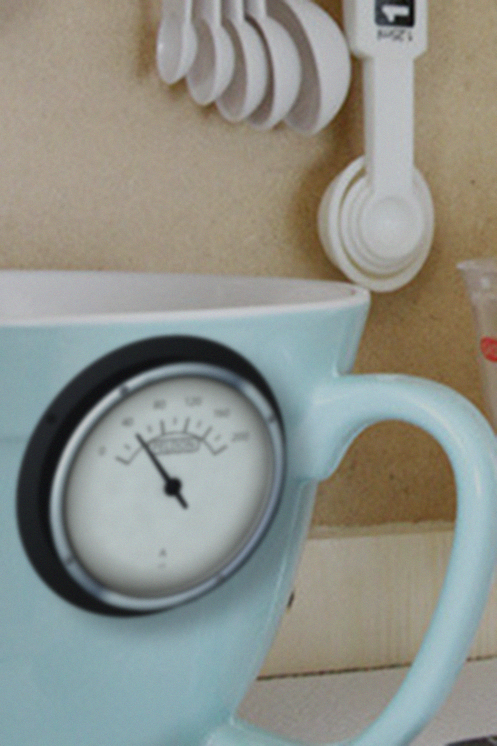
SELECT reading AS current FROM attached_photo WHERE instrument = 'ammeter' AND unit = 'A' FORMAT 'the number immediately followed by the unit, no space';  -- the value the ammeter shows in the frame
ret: 40A
